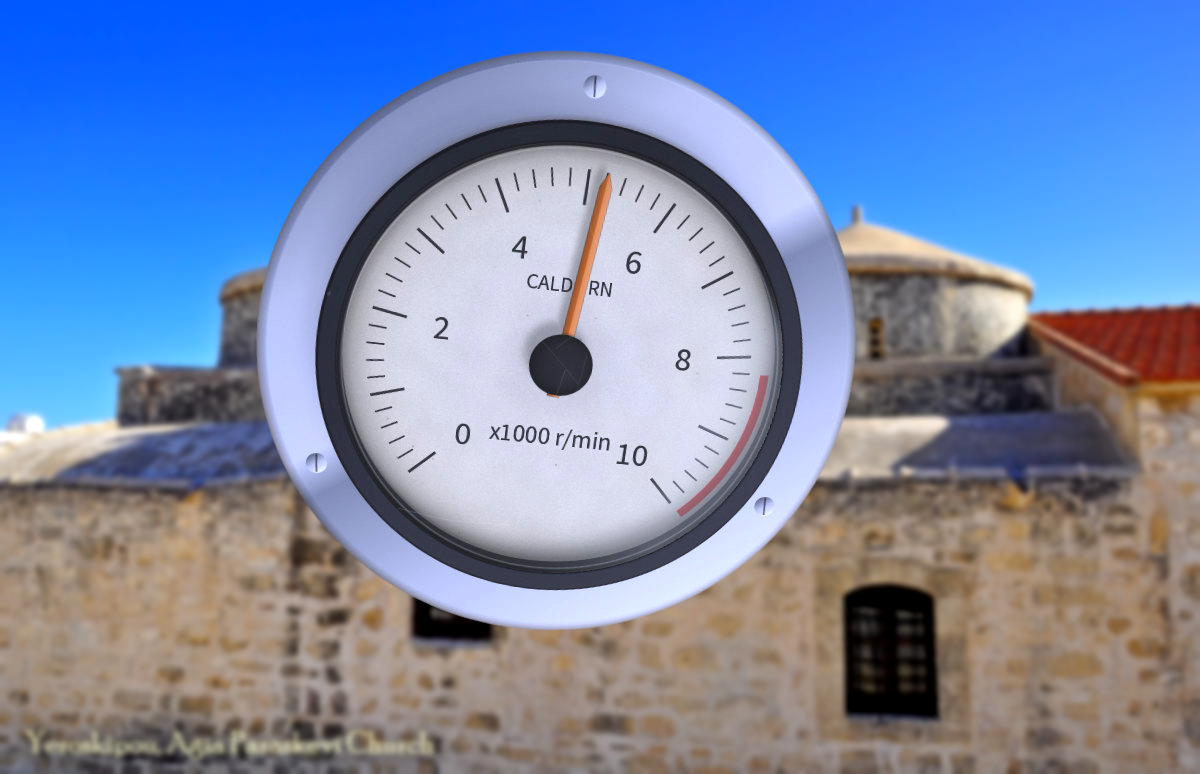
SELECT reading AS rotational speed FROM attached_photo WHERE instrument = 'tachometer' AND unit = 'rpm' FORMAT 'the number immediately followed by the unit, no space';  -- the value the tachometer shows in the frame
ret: 5200rpm
